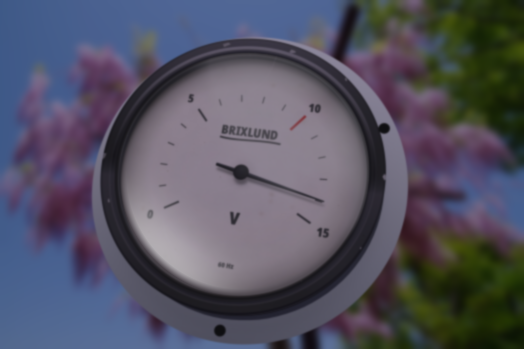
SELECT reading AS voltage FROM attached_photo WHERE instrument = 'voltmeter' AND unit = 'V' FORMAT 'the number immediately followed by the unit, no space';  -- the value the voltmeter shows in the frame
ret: 14V
